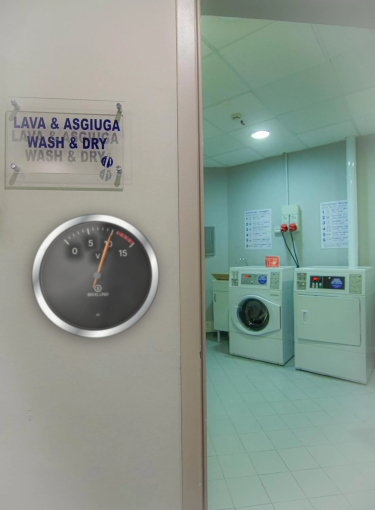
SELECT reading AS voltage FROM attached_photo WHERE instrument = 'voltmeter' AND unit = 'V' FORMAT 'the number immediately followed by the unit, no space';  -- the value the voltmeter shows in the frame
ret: 10V
